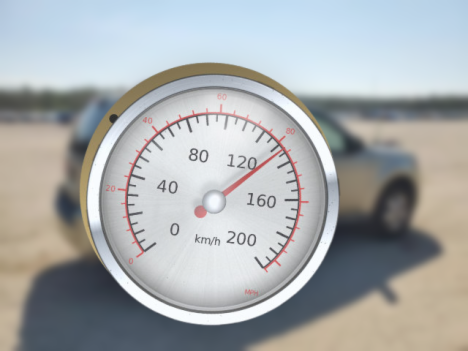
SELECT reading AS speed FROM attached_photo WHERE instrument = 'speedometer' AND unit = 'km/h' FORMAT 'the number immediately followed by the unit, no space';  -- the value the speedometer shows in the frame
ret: 132.5km/h
